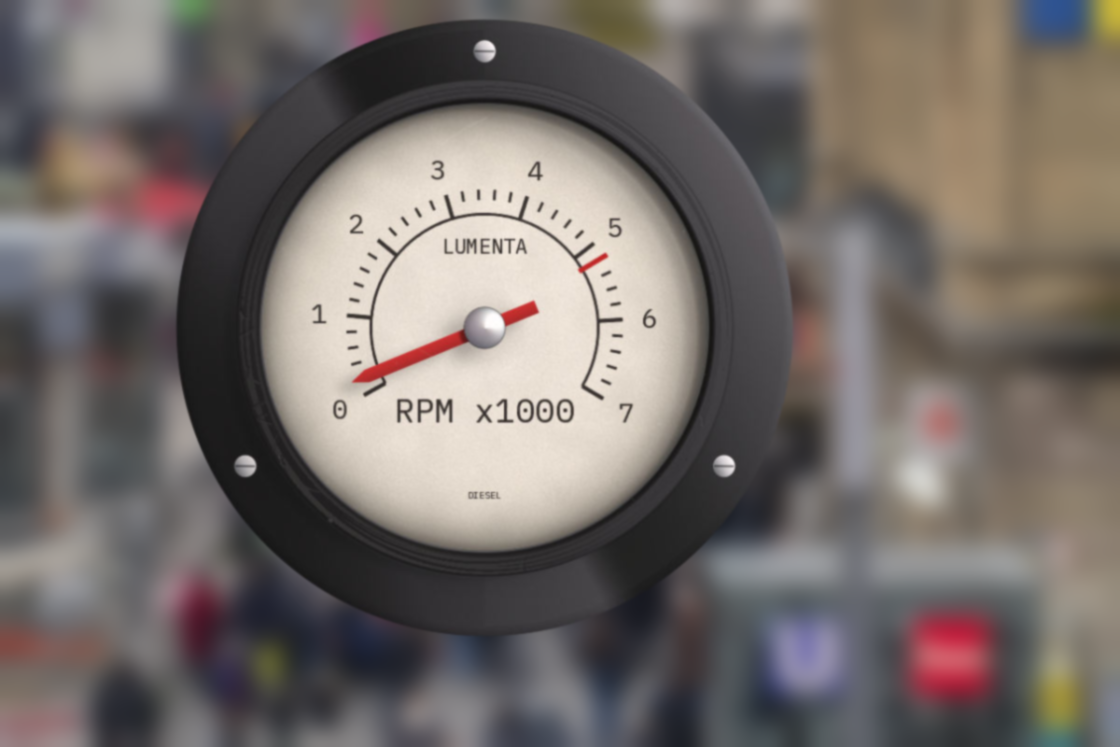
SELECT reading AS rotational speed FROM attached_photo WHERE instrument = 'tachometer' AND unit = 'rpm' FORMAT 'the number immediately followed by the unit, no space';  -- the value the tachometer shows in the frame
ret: 200rpm
